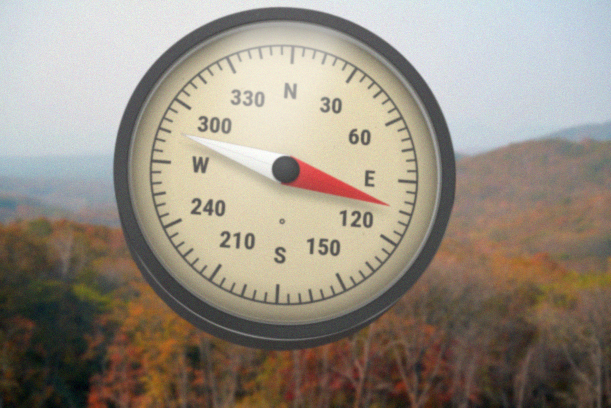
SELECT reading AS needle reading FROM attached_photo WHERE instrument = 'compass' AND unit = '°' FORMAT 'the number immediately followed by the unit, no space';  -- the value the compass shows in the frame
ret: 105°
